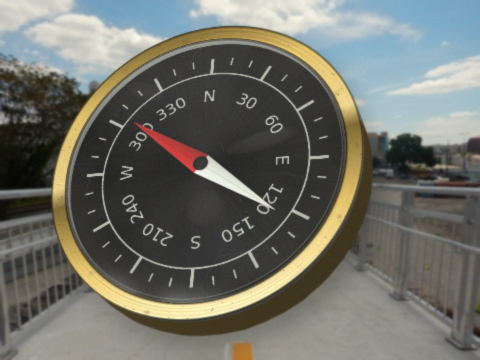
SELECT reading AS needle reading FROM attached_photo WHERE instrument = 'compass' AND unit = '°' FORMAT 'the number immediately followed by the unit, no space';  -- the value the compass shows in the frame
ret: 305°
